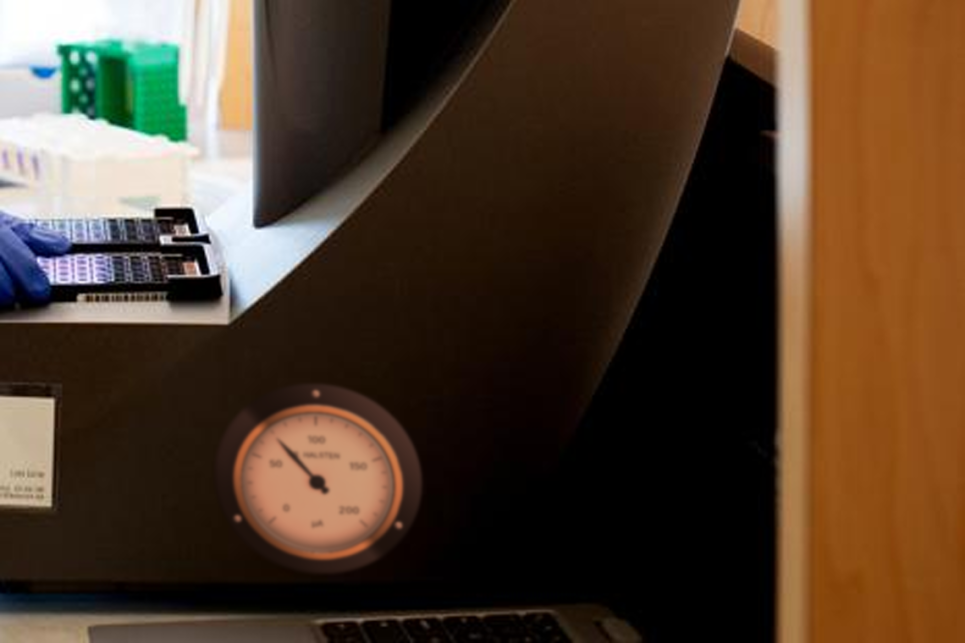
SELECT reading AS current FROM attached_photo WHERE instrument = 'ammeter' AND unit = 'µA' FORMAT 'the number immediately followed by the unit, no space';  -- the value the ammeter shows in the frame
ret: 70µA
